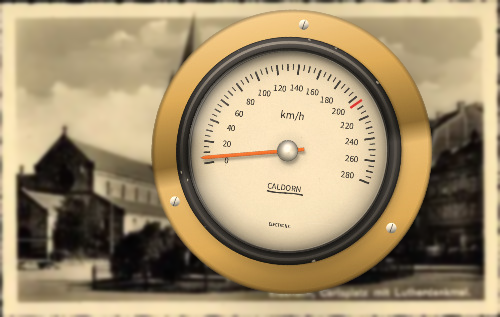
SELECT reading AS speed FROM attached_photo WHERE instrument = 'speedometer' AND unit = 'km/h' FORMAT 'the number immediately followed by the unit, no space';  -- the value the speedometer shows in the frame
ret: 5km/h
